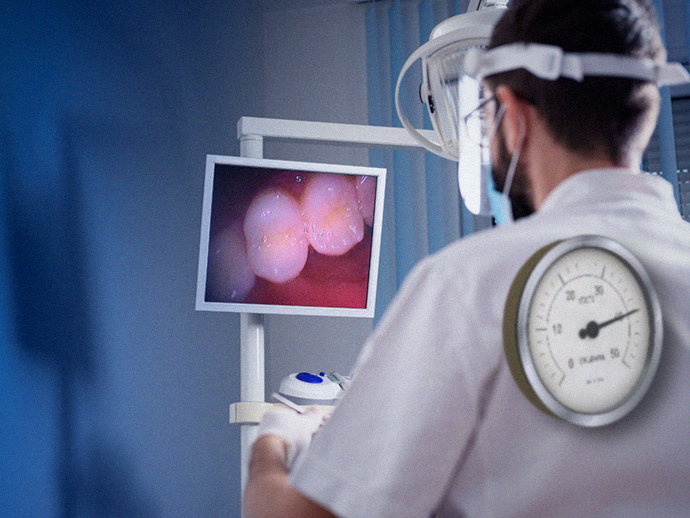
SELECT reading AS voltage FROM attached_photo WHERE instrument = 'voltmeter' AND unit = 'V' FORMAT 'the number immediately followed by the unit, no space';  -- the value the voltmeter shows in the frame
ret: 40V
